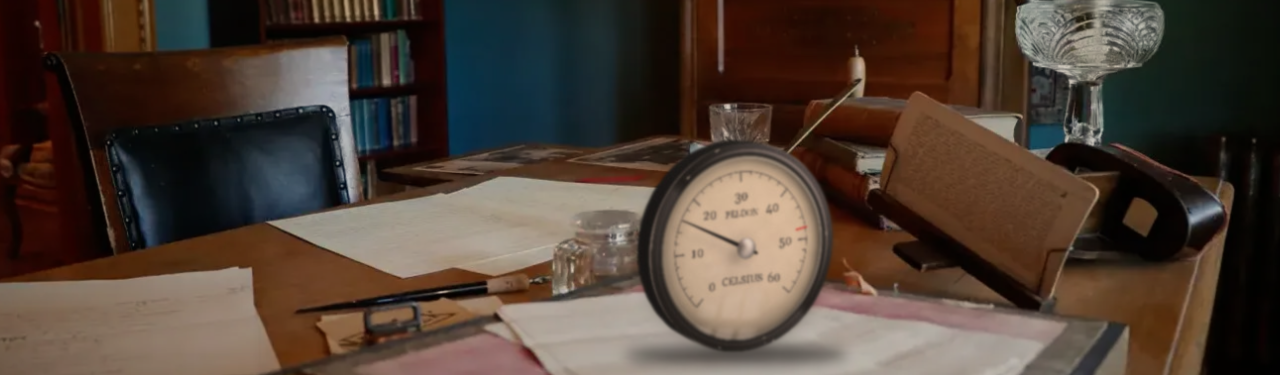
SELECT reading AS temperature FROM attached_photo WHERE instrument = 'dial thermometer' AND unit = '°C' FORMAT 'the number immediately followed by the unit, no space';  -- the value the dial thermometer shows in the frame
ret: 16°C
